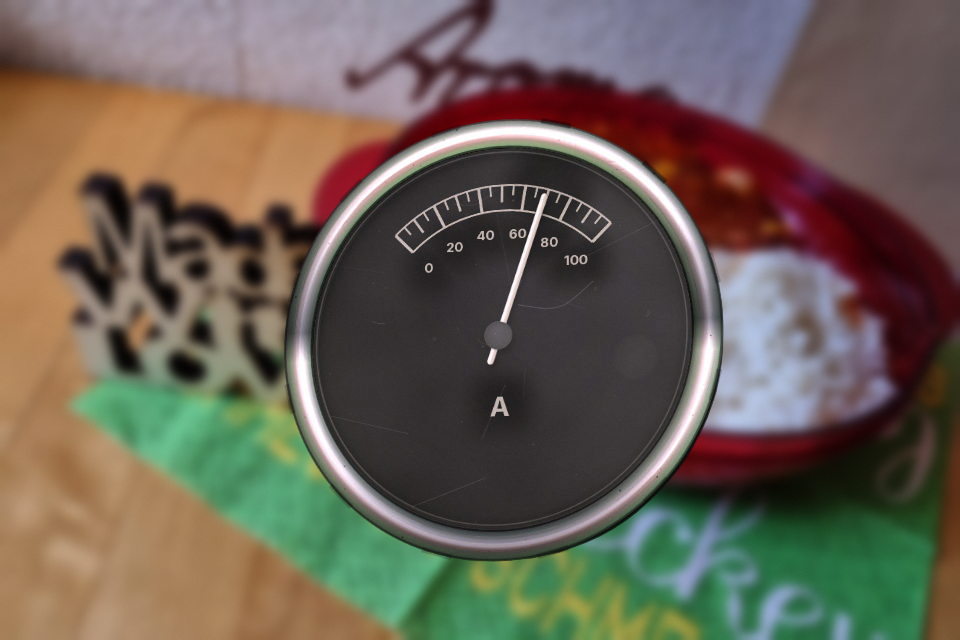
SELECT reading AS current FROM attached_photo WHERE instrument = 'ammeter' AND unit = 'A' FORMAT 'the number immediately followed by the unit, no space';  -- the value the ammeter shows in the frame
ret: 70A
